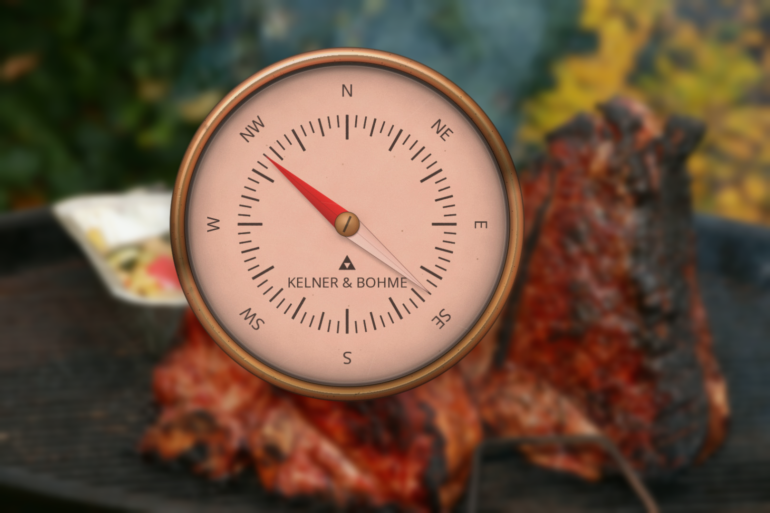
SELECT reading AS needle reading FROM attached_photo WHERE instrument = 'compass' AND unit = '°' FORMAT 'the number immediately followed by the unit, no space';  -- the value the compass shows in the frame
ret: 310°
